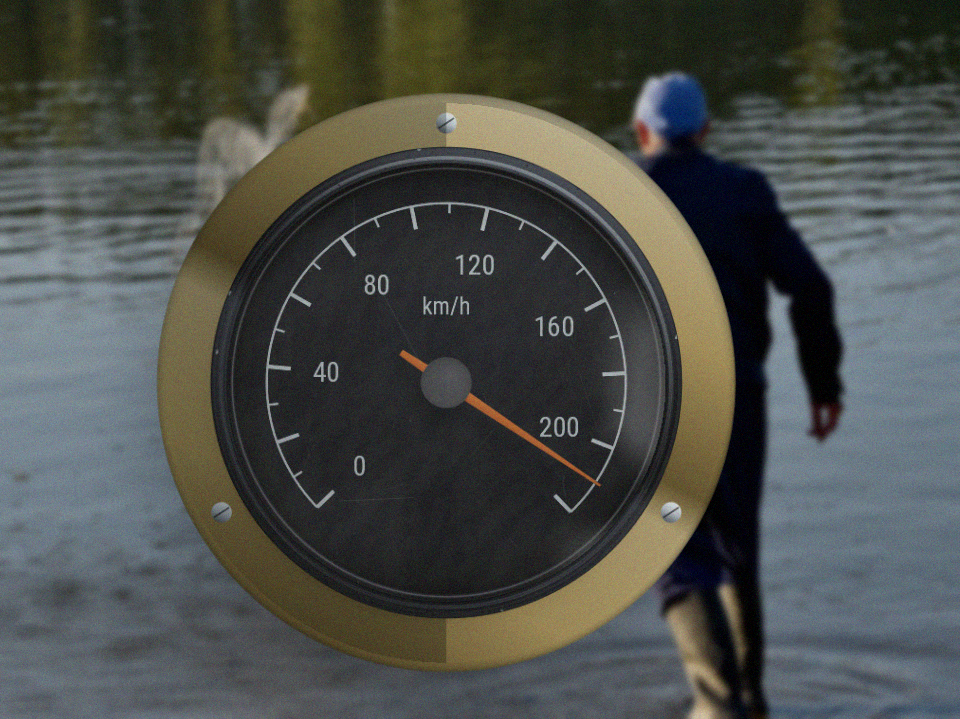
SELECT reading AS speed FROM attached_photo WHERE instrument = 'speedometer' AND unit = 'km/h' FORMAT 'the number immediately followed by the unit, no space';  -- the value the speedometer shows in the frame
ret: 210km/h
